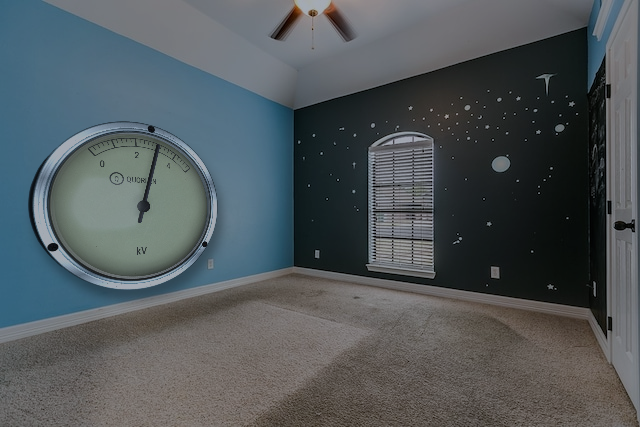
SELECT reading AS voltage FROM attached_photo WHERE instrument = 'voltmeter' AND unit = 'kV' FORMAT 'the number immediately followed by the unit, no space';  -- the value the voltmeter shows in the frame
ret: 3kV
